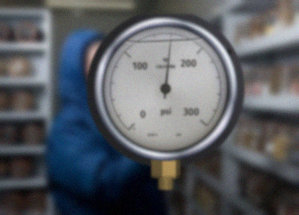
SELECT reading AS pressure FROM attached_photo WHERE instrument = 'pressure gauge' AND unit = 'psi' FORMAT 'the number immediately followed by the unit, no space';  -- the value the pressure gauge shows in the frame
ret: 160psi
